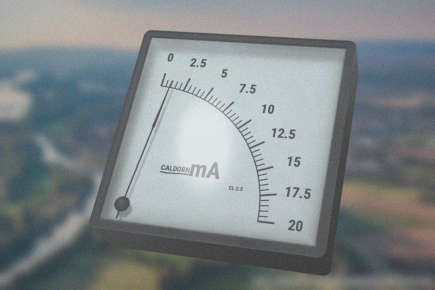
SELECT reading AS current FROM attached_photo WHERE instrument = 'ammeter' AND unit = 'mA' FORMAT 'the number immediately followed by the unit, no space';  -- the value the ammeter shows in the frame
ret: 1mA
